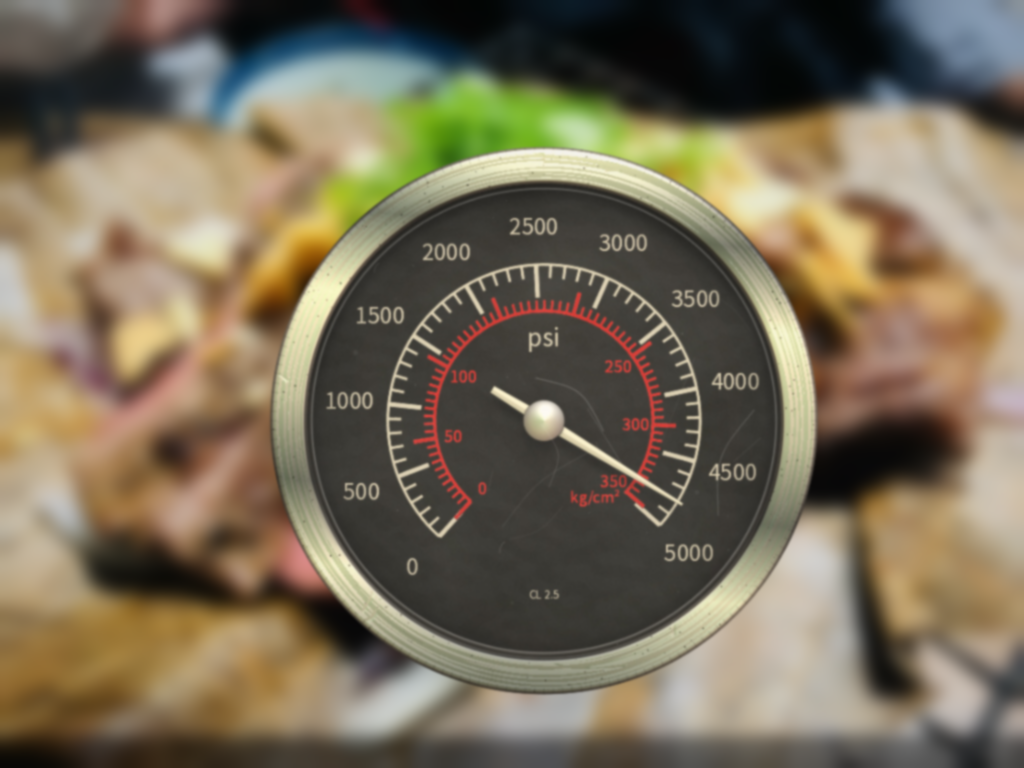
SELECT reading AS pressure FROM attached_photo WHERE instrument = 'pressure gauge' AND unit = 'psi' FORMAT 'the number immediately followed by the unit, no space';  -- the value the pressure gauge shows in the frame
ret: 4800psi
